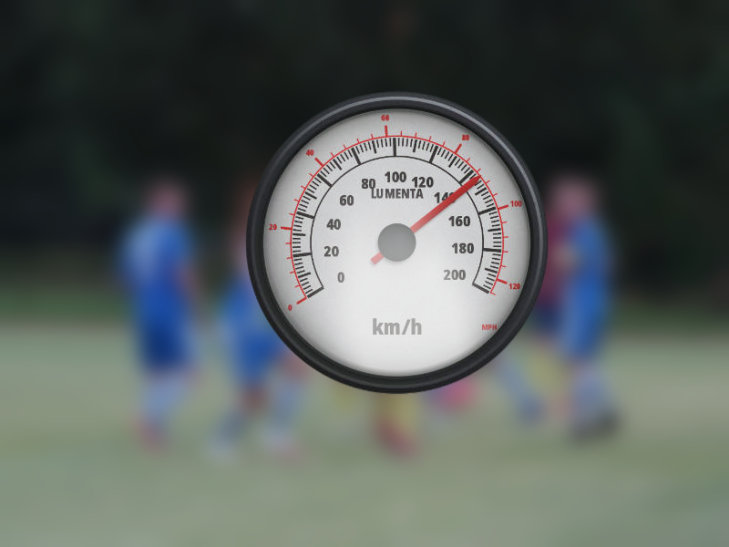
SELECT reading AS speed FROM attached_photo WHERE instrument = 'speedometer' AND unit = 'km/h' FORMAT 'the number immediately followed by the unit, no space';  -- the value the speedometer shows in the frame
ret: 144km/h
